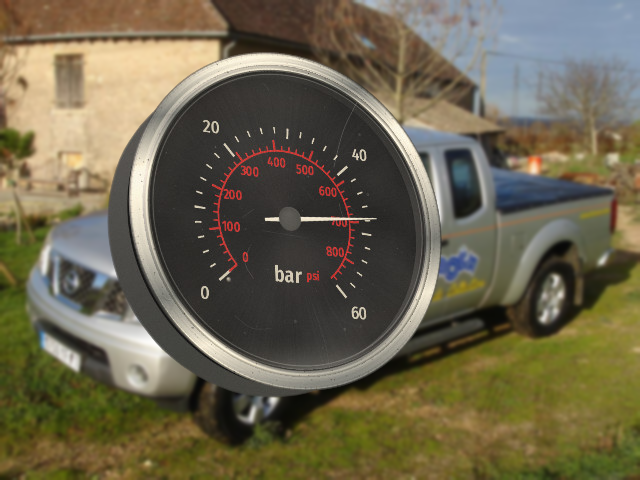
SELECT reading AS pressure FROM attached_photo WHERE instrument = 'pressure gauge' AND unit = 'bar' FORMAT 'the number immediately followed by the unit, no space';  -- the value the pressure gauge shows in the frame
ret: 48bar
